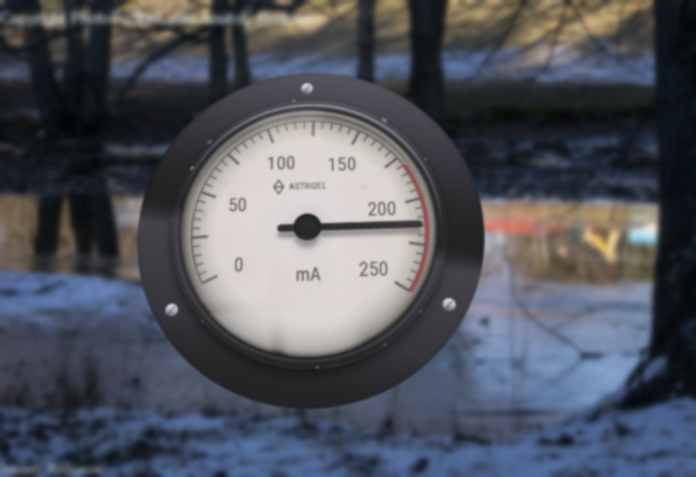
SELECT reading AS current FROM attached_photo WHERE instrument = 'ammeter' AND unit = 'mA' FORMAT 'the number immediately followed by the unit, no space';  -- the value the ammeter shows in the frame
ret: 215mA
